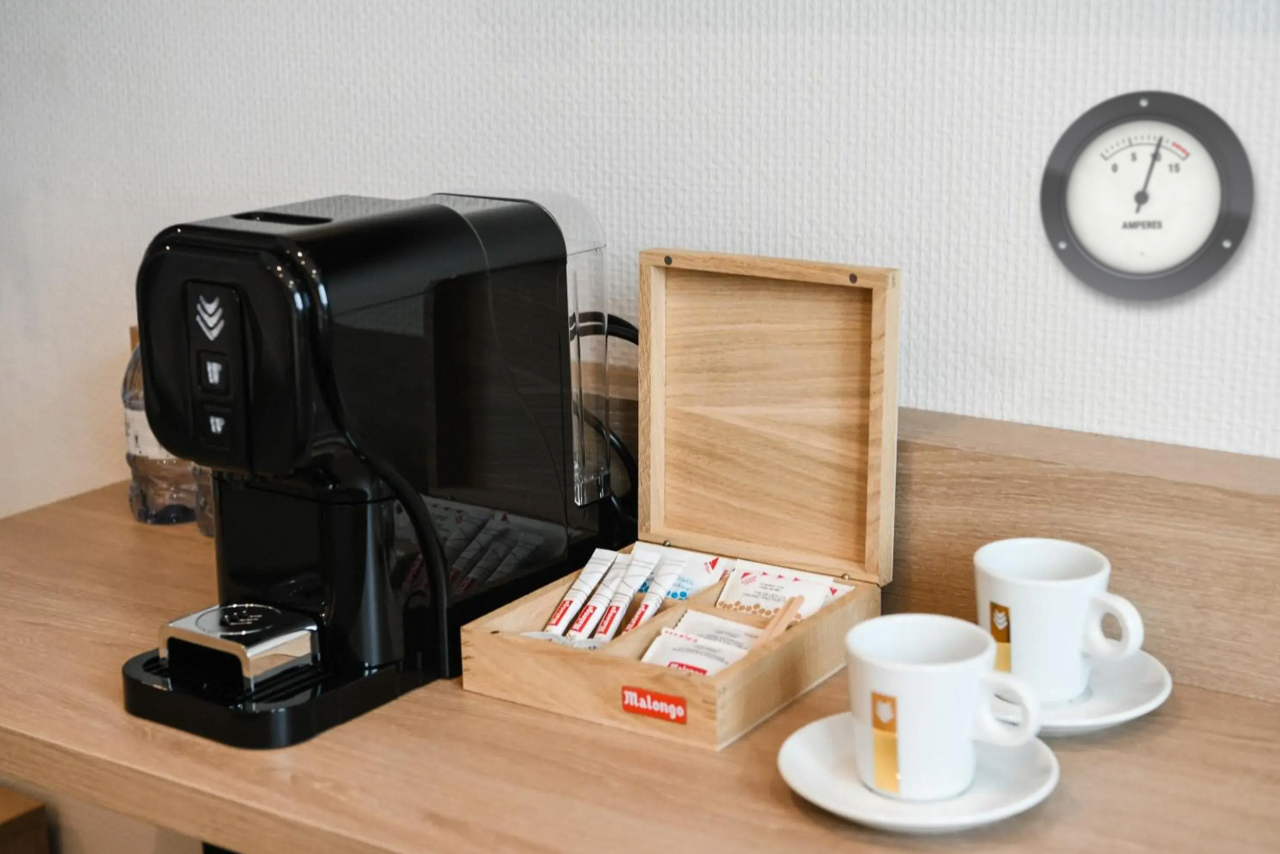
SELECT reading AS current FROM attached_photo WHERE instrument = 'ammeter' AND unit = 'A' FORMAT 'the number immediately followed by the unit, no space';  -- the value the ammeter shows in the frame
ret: 10A
